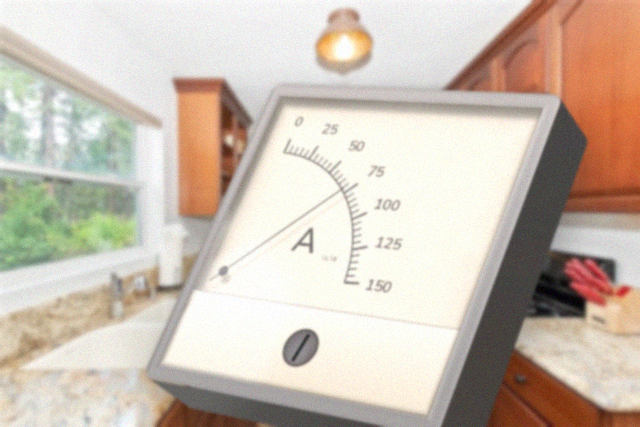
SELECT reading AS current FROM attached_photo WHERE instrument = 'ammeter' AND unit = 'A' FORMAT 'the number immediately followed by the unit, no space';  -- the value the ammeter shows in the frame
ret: 75A
